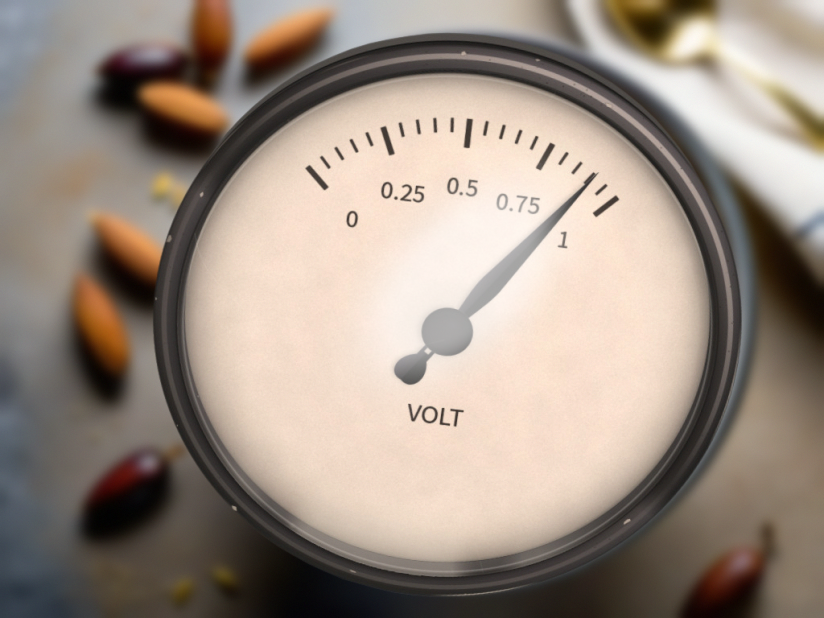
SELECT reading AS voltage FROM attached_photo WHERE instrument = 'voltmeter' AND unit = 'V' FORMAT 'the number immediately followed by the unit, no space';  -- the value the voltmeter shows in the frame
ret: 0.9V
